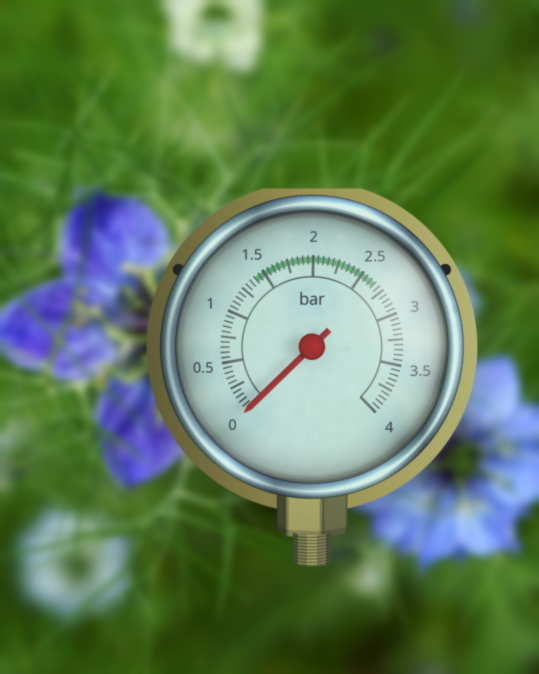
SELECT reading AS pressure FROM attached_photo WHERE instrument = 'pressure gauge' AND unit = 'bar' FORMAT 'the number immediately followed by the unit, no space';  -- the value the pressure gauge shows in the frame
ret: 0bar
